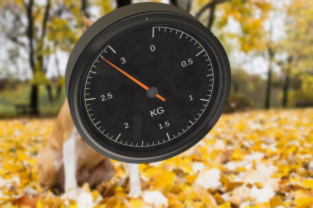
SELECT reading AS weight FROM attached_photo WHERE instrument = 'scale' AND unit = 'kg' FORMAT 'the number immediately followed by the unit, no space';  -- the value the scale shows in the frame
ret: 2.9kg
